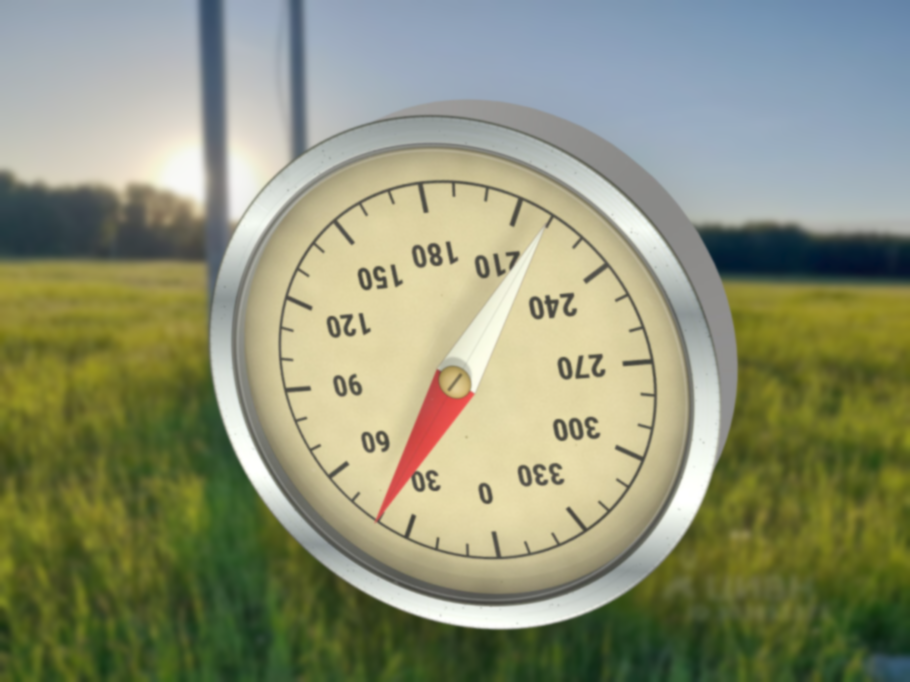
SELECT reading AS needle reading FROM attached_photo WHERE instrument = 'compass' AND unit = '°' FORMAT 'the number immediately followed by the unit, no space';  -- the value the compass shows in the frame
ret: 40°
